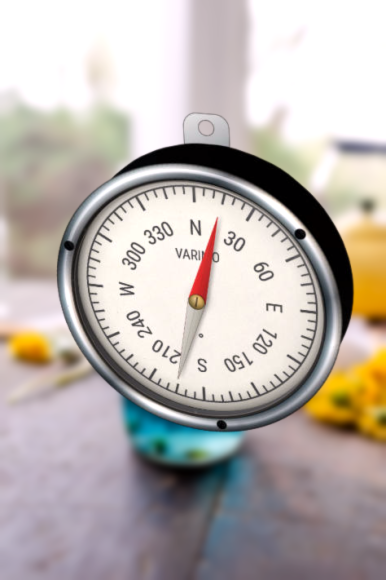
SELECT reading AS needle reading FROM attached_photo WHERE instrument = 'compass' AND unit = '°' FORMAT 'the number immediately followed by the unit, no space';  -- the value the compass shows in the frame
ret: 15°
